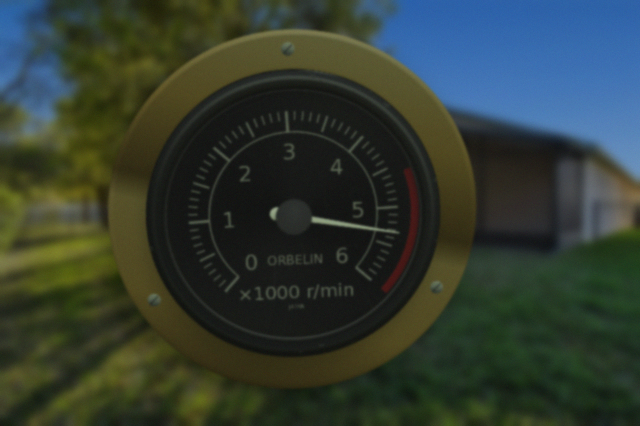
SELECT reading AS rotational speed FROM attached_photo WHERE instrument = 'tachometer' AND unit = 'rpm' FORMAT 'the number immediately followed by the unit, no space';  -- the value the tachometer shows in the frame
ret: 5300rpm
